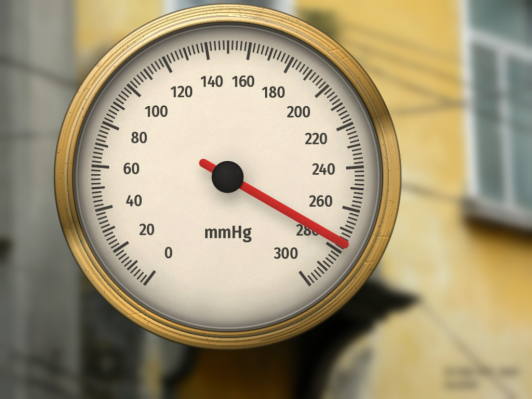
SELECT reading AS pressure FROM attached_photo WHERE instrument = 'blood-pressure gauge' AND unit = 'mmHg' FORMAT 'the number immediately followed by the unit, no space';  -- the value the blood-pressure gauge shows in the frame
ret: 276mmHg
